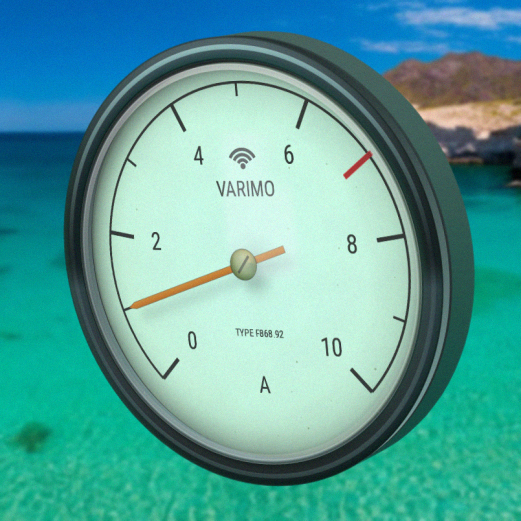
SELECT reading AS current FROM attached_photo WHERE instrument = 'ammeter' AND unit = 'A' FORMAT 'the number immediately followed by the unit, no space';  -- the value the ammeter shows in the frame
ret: 1A
